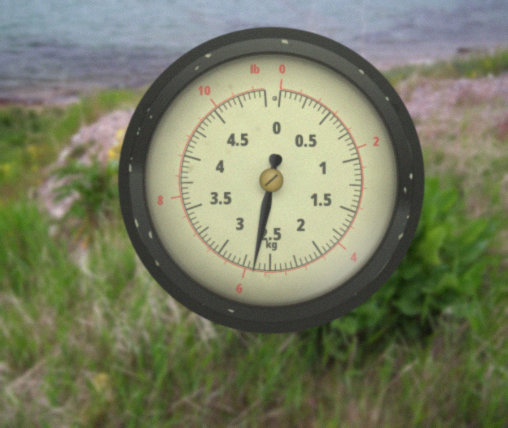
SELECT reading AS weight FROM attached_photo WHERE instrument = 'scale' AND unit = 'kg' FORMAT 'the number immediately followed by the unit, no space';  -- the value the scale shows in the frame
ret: 2.65kg
